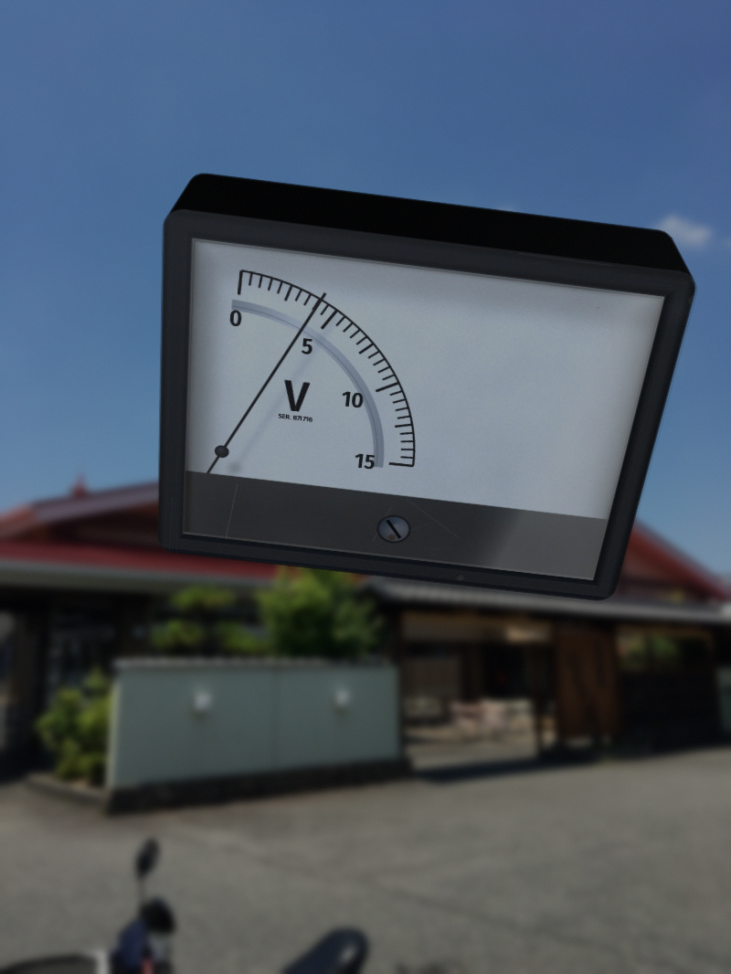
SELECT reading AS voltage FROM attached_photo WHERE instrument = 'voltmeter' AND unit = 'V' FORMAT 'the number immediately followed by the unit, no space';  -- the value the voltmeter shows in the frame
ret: 4V
